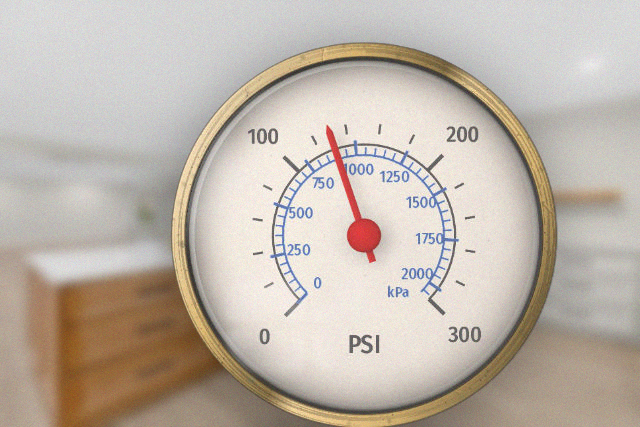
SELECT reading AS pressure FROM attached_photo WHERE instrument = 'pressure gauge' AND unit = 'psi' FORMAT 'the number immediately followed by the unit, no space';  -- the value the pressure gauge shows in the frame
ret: 130psi
